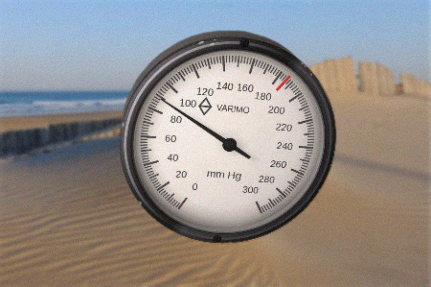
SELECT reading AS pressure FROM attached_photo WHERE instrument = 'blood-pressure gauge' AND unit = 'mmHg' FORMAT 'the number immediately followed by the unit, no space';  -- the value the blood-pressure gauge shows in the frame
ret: 90mmHg
